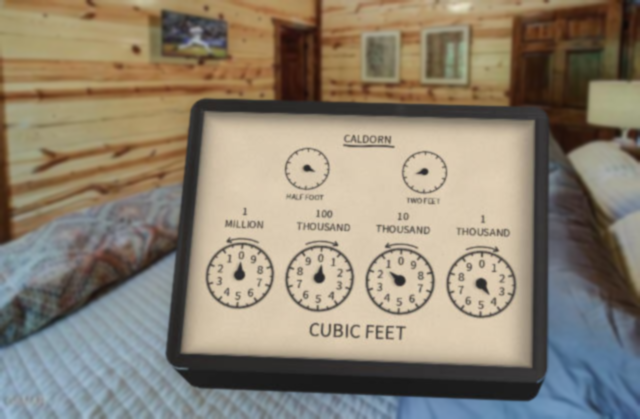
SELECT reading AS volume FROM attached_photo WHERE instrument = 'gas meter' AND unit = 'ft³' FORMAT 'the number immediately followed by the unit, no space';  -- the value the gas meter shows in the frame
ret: 1400ft³
